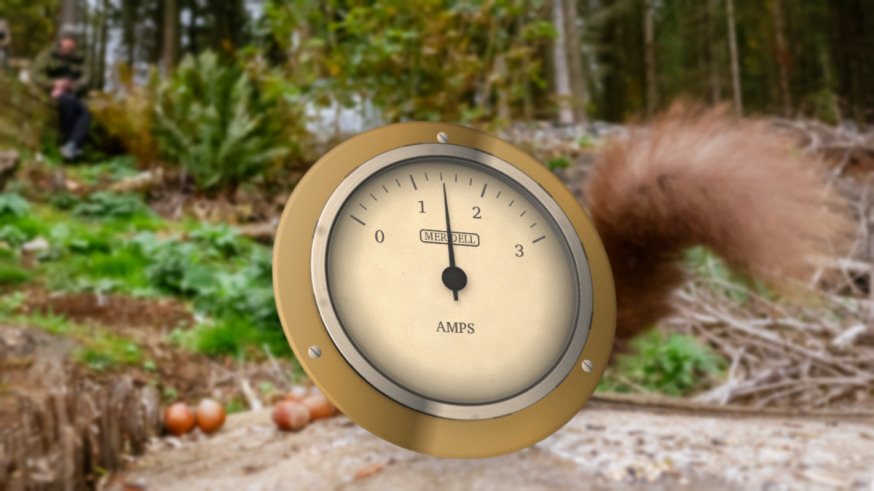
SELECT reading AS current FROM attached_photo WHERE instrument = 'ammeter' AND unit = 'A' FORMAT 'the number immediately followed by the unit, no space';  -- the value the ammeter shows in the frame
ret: 1.4A
